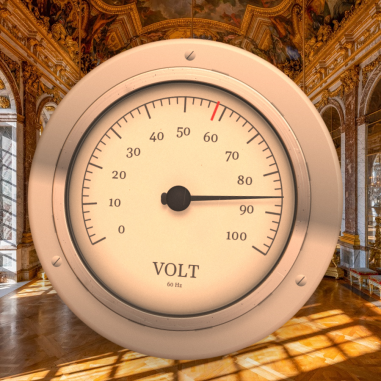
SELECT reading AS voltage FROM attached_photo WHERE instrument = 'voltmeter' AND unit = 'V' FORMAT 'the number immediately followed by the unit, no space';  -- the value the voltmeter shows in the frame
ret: 86V
